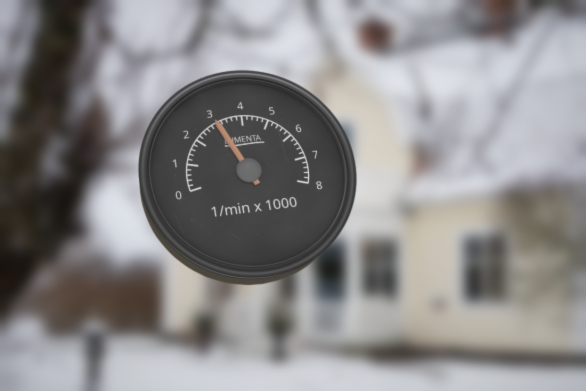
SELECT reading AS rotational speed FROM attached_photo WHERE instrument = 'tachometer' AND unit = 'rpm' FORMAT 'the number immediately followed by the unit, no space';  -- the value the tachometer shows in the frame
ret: 3000rpm
